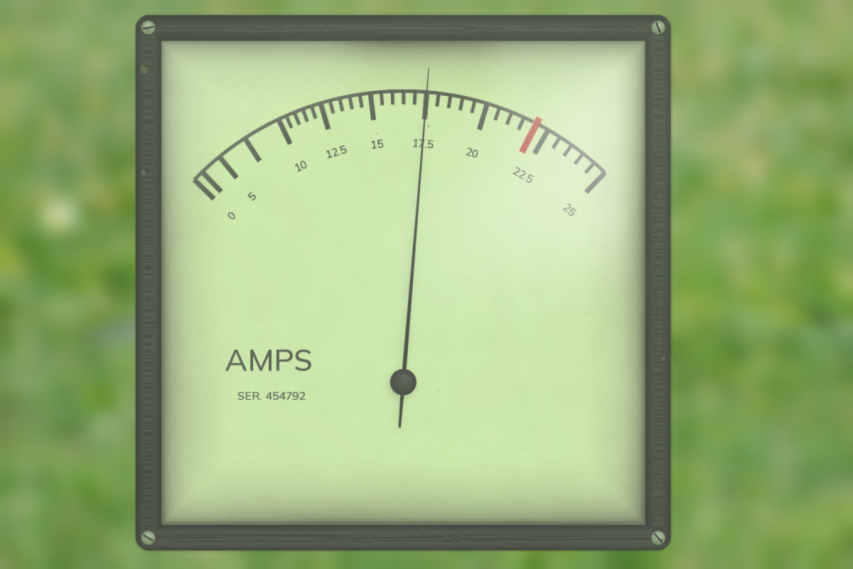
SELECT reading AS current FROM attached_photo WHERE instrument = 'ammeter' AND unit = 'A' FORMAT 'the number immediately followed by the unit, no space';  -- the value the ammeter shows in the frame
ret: 17.5A
